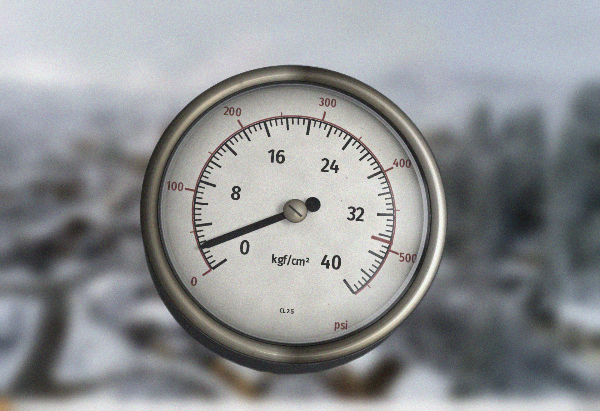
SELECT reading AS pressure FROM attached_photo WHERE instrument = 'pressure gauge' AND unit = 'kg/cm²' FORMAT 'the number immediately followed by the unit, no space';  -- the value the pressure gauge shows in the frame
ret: 2kg/cm²
